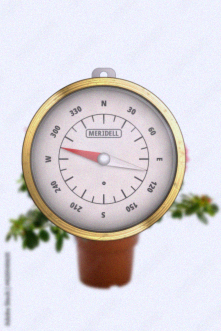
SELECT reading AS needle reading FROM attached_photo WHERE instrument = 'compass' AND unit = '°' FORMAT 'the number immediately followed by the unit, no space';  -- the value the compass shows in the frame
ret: 285°
